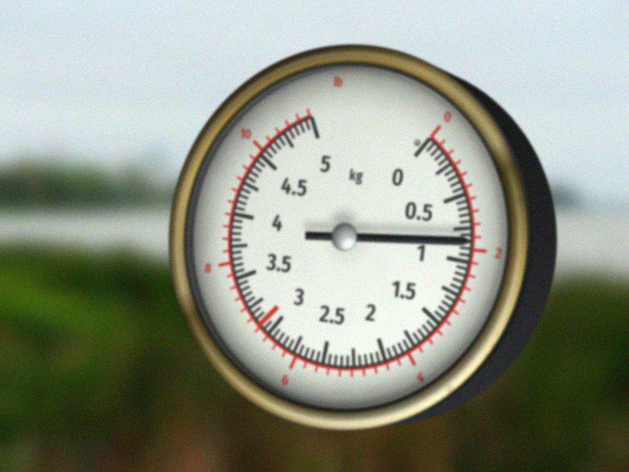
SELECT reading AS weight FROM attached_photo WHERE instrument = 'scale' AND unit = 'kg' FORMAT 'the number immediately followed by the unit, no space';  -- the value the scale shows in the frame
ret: 0.85kg
